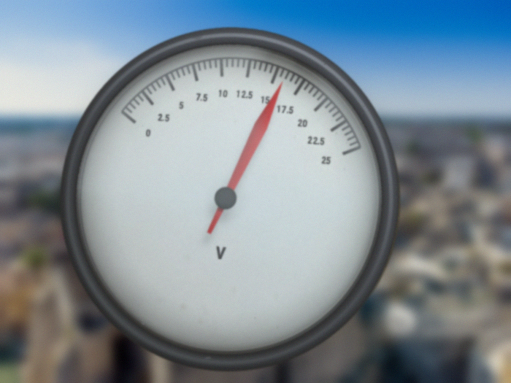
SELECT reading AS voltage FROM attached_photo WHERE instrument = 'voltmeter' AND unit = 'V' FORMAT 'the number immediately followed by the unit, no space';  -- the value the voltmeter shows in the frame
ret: 16V
